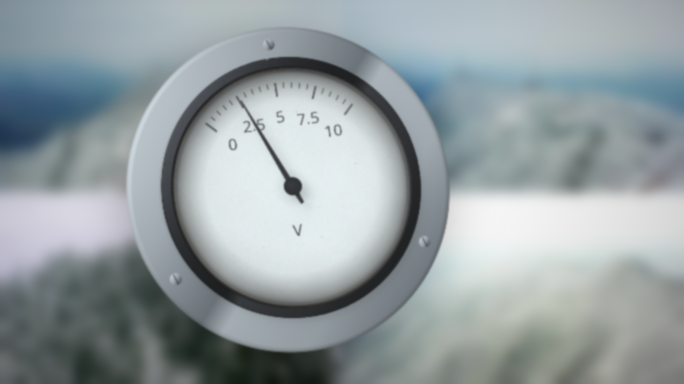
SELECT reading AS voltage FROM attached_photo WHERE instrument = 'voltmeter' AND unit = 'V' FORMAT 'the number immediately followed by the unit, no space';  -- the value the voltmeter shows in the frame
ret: 2.5V
